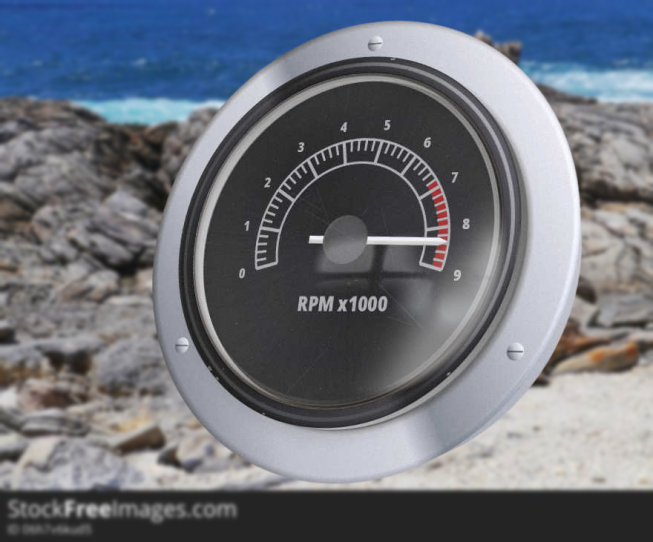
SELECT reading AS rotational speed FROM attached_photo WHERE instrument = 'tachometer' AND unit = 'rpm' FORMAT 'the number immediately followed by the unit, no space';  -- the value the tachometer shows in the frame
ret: 8400rpm
